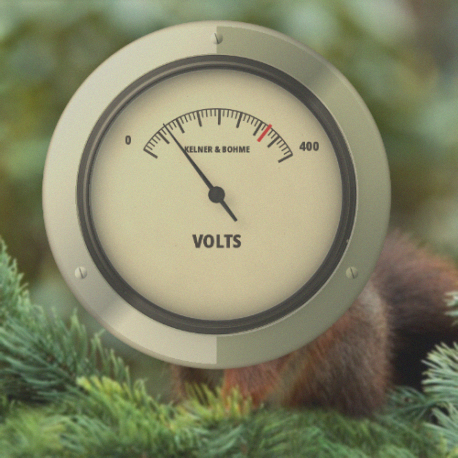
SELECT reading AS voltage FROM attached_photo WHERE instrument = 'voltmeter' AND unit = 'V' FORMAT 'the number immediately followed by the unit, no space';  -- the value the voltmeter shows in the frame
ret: 70V
